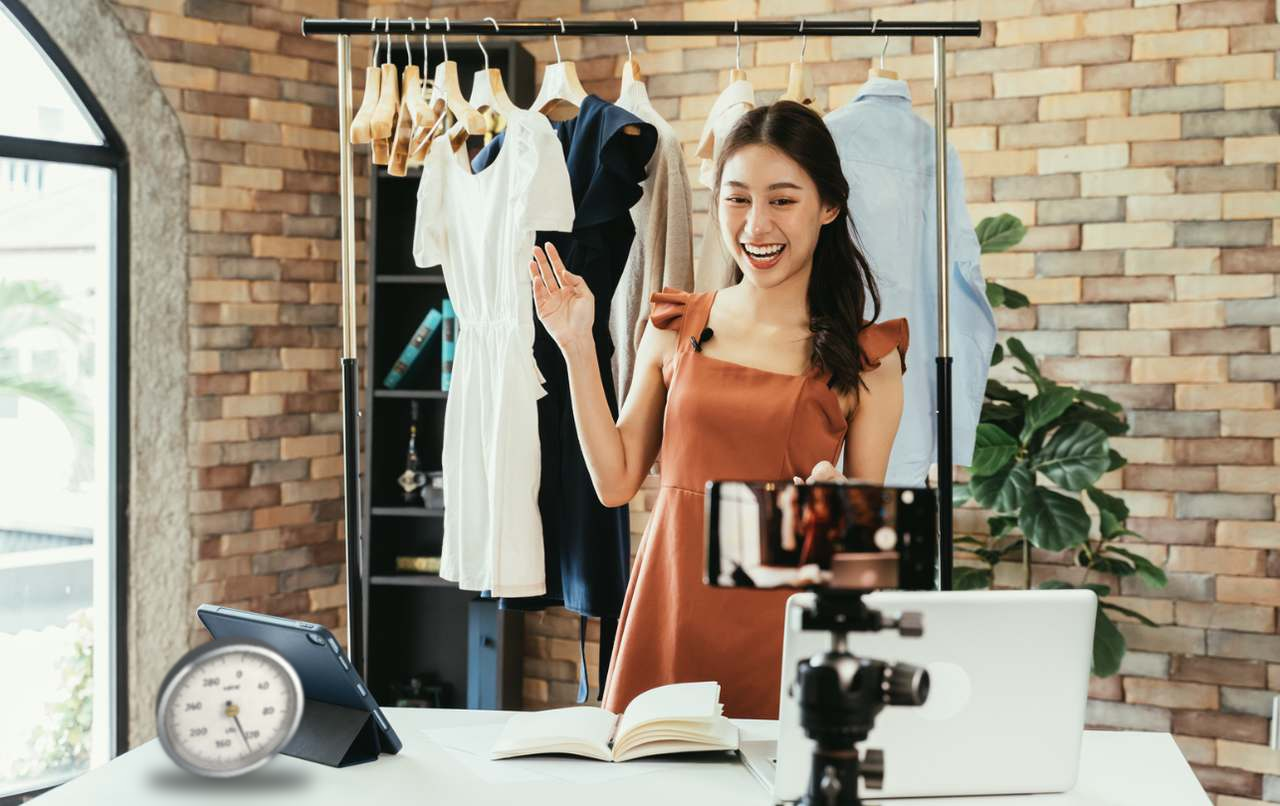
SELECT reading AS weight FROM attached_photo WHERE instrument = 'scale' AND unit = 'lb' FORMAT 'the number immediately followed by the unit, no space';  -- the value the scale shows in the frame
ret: 130lb
